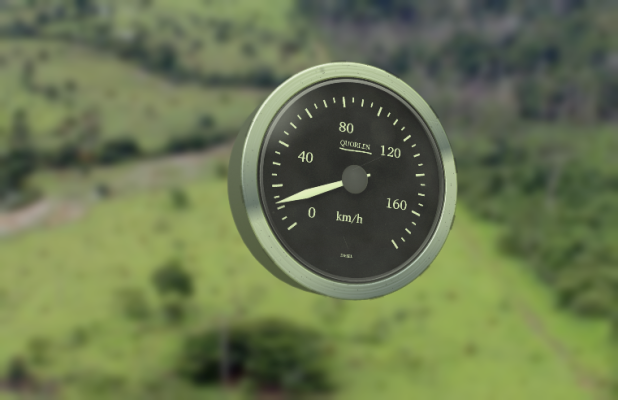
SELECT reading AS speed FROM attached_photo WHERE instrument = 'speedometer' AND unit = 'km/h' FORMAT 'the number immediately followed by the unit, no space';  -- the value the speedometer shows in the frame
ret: 12.5km/h
